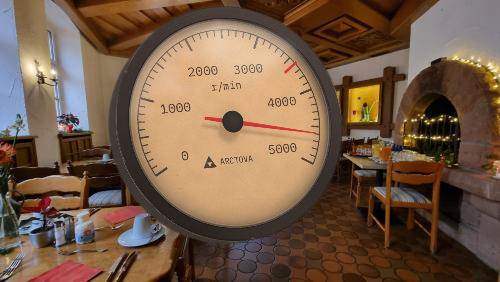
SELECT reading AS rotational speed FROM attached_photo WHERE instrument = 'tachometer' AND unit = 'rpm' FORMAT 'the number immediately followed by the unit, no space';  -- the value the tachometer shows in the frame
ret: 4600rpm
